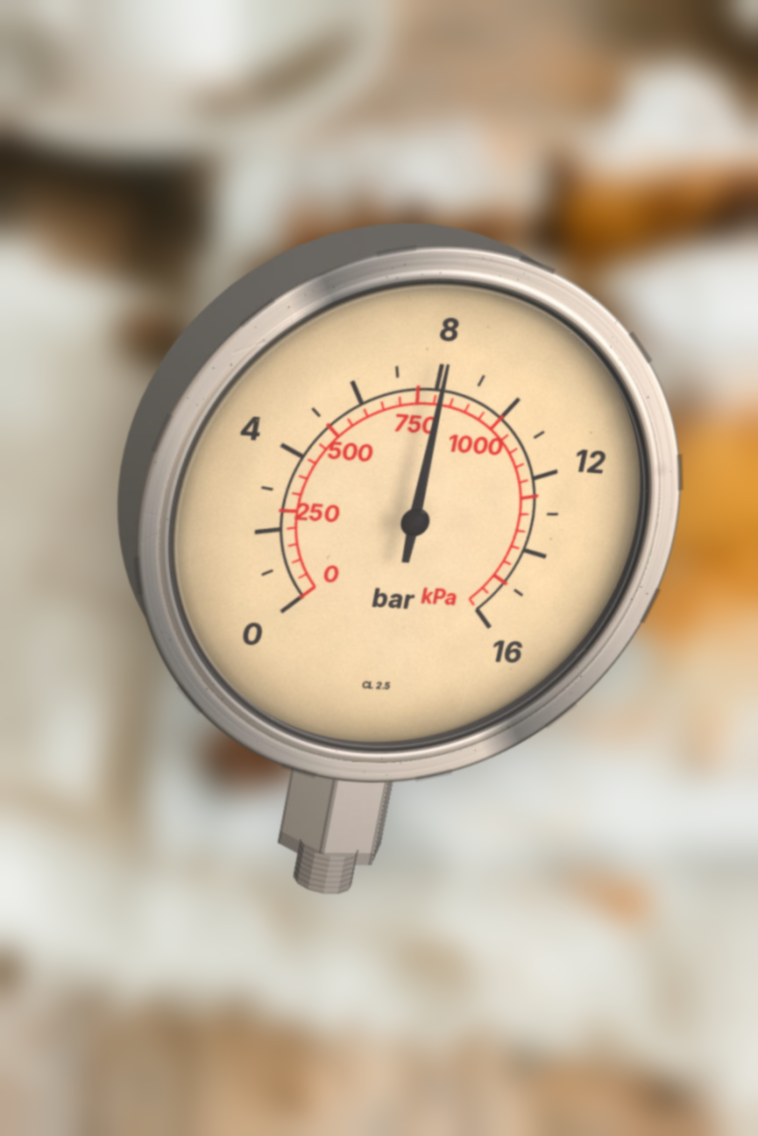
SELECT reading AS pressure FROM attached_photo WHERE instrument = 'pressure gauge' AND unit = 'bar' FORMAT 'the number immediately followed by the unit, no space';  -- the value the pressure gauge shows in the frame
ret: 8bar
